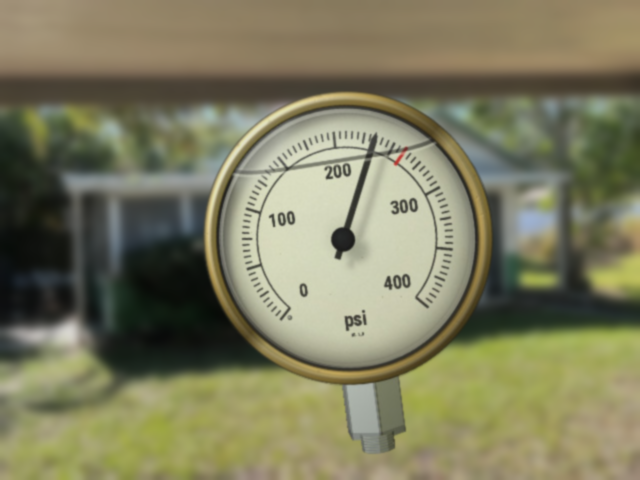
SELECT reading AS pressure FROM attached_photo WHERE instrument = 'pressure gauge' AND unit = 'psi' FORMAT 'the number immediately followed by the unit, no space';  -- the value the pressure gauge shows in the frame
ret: 235psi
